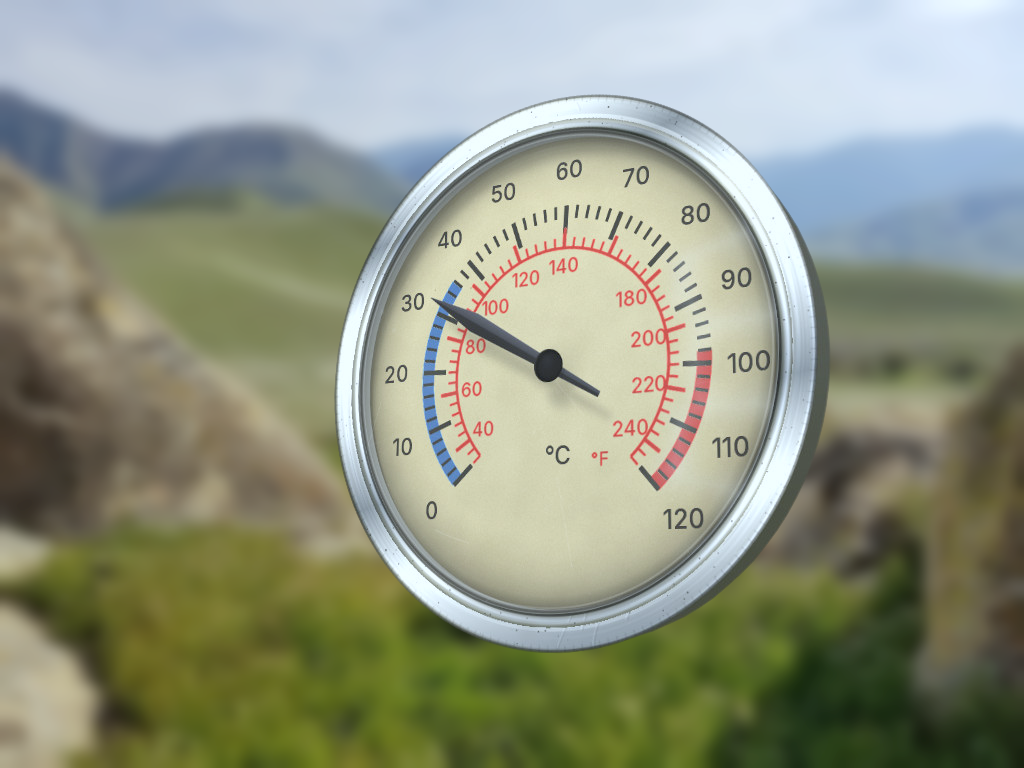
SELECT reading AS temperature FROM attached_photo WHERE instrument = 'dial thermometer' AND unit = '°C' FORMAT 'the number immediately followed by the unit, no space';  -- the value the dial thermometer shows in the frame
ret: 32°C
